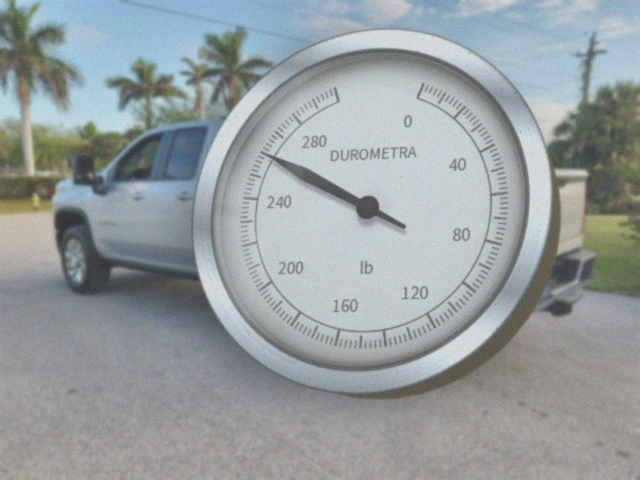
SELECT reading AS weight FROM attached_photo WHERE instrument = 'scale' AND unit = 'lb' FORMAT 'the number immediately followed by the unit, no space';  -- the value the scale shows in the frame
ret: 260lb
